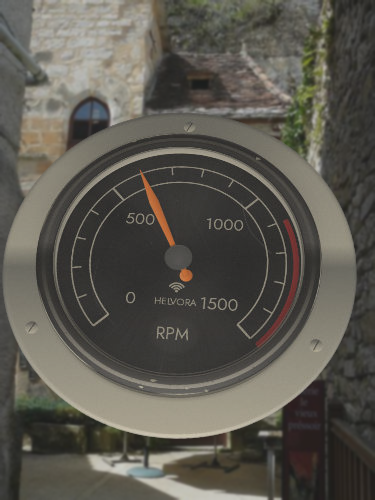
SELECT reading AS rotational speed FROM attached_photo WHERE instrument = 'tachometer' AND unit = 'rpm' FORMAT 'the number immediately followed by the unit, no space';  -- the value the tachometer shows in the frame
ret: 600rpm
